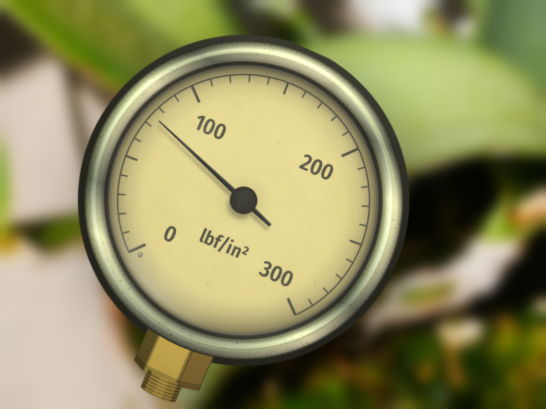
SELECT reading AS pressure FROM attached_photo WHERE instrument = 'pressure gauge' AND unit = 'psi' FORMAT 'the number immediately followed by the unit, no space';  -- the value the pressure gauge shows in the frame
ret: 75psi
